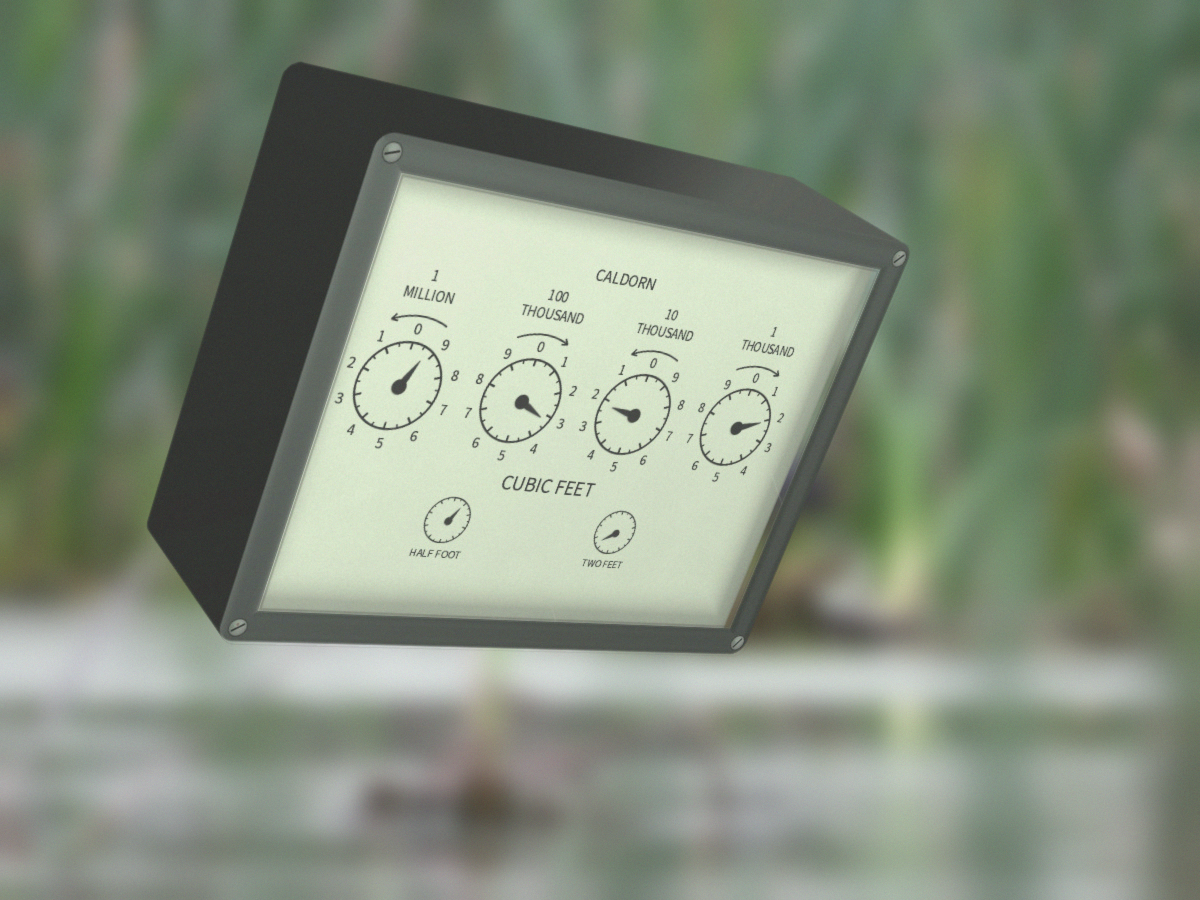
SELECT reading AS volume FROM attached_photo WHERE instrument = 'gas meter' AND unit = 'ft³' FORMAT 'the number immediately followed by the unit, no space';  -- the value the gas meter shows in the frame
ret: 932200ft³
